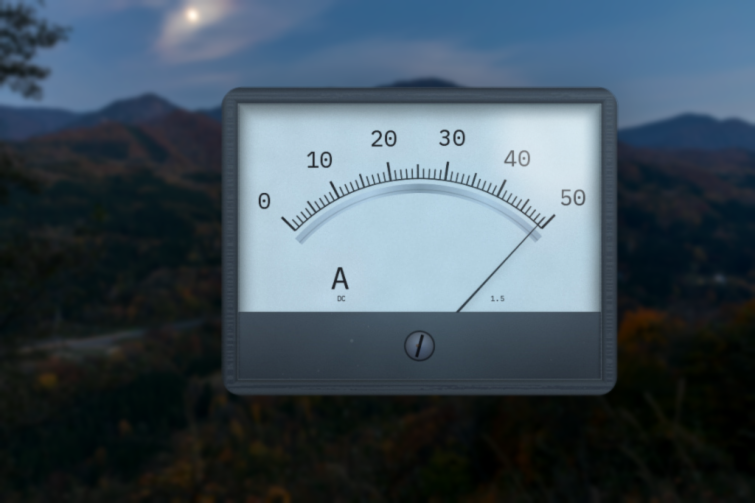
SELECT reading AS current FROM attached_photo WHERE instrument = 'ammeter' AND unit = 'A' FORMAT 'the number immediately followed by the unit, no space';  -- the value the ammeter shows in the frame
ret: 49A
